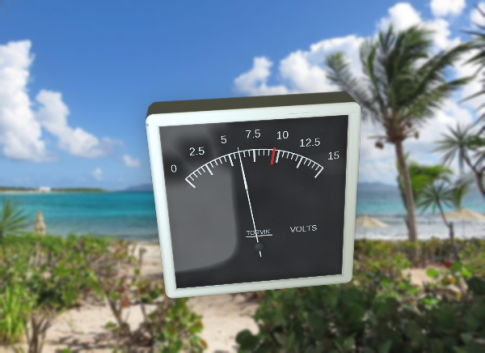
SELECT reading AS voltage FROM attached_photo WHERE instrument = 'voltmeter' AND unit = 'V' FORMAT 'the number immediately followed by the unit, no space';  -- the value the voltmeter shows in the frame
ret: 6V
